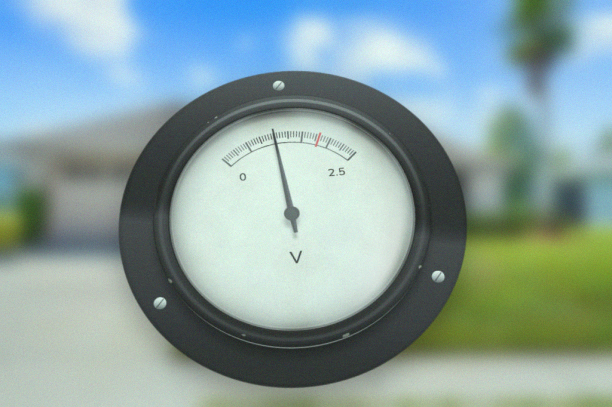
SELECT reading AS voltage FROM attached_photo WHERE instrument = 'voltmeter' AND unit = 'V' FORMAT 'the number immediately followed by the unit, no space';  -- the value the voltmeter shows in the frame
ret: 1V
